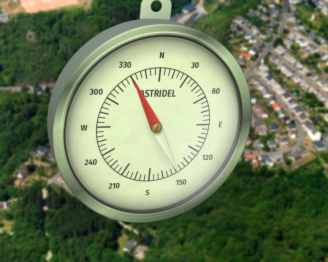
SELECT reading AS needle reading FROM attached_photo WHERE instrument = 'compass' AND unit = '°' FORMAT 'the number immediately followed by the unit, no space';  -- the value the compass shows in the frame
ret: 330°
